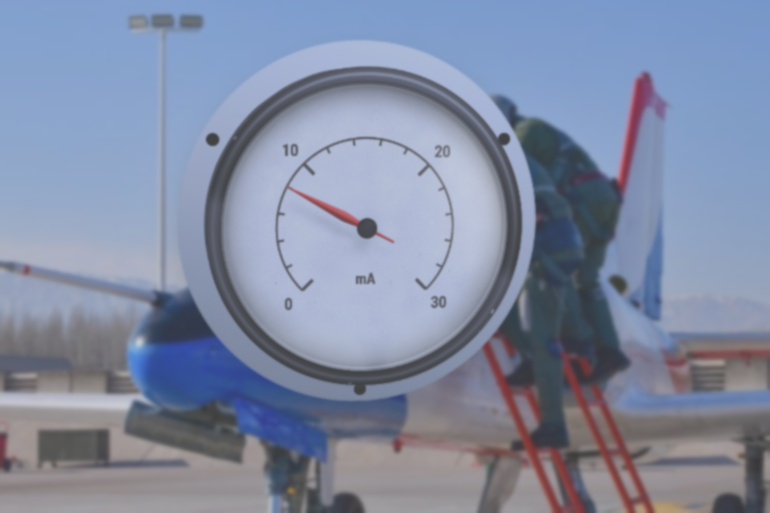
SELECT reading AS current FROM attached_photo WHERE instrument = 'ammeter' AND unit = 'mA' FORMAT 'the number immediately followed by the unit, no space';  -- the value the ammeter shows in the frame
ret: 8mA
